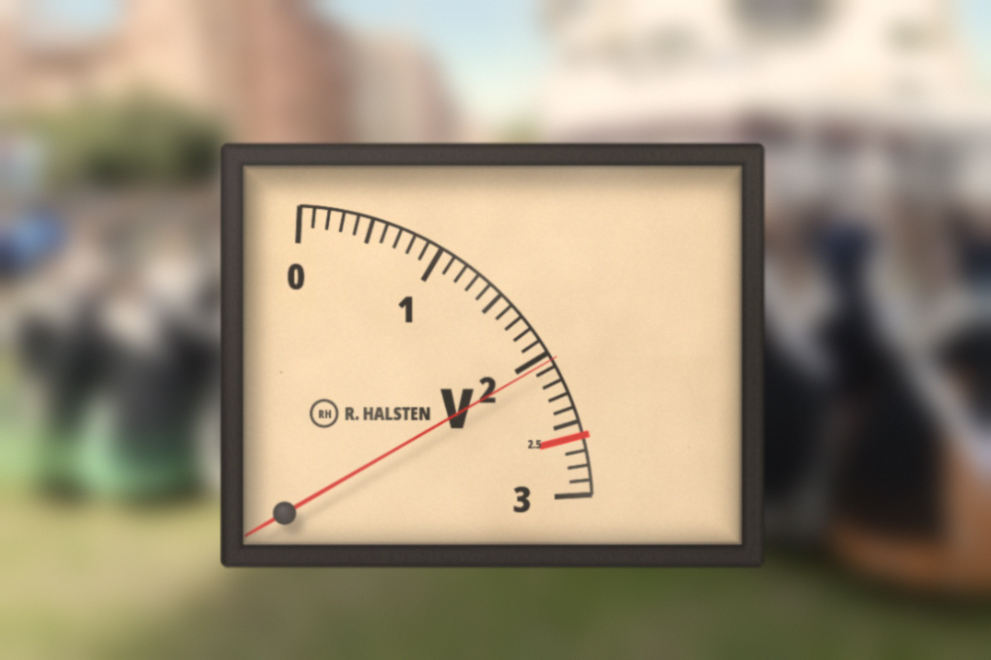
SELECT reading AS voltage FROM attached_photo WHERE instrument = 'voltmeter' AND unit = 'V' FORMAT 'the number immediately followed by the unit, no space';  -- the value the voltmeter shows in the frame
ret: 2.05V
